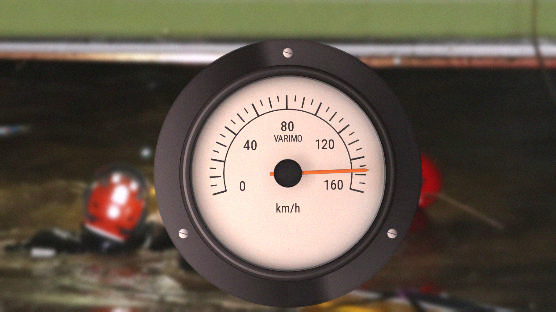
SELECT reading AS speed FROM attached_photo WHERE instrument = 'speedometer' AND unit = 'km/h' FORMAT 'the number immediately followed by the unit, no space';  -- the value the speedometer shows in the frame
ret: 147.5km/h
